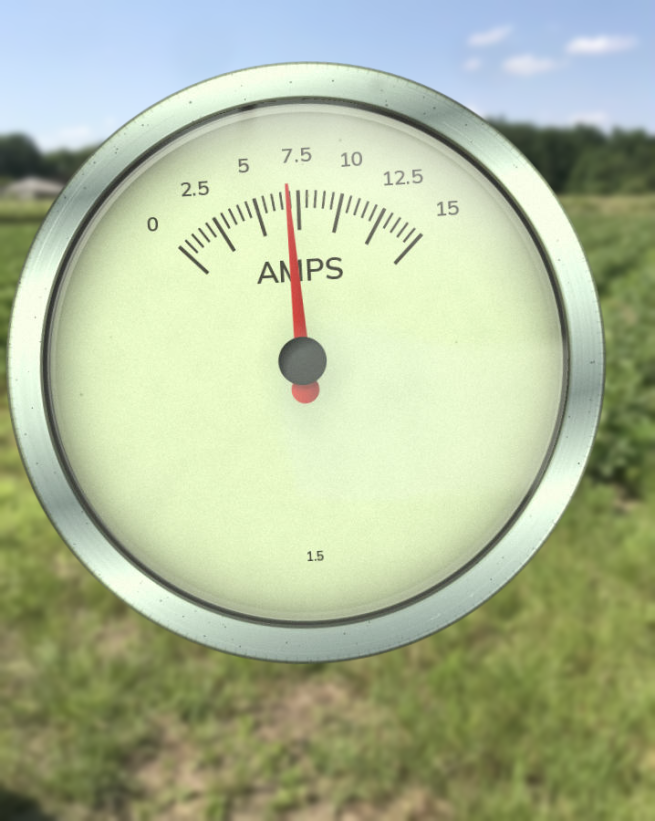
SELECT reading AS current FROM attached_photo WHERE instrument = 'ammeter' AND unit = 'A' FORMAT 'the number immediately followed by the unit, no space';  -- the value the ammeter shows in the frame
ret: 7A
